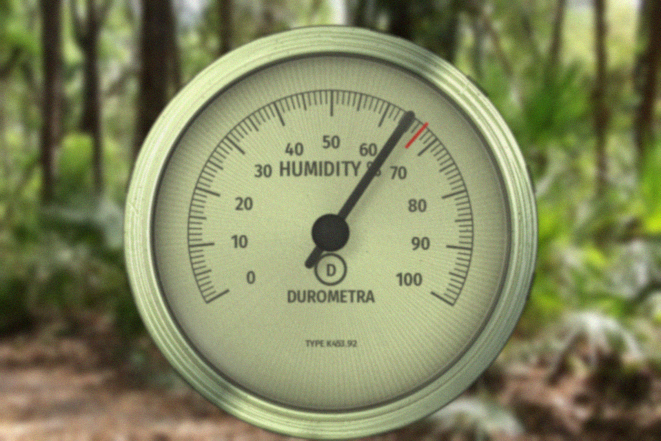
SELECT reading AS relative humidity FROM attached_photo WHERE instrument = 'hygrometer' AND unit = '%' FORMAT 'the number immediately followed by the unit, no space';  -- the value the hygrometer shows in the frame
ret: 64%
